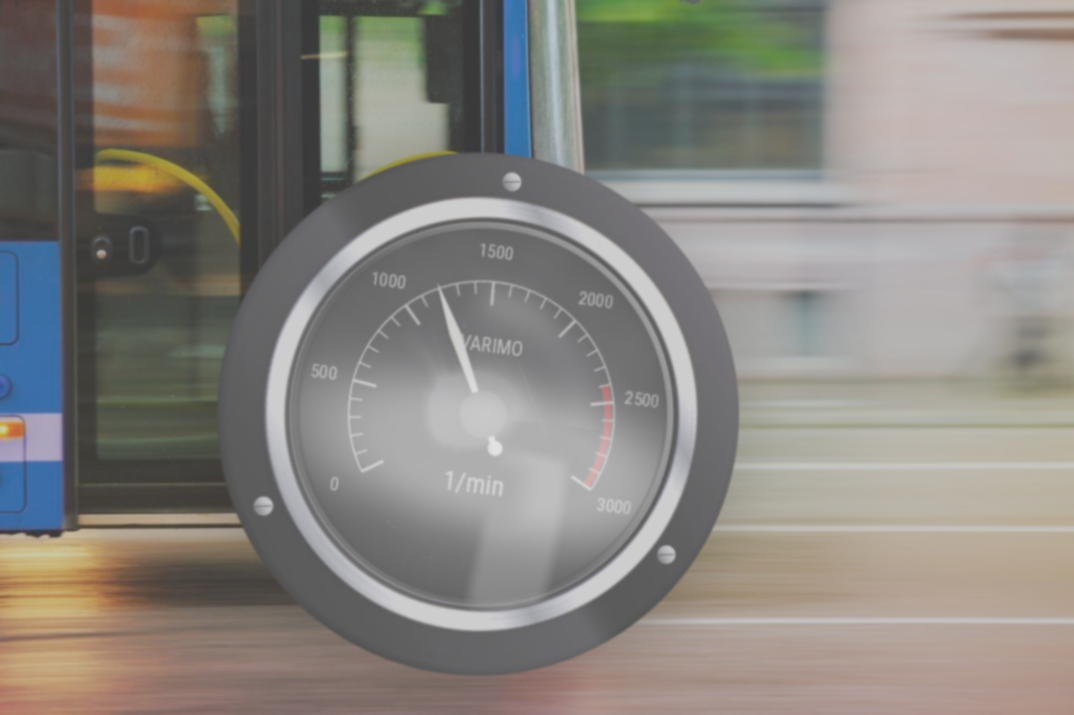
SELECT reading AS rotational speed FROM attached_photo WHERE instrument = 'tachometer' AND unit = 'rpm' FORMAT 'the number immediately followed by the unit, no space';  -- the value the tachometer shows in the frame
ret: 1200rpm
